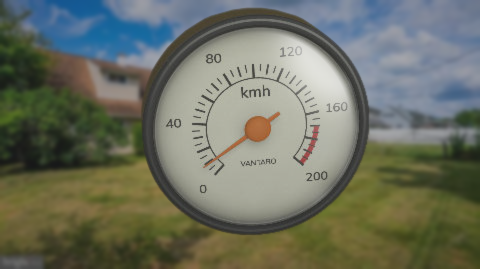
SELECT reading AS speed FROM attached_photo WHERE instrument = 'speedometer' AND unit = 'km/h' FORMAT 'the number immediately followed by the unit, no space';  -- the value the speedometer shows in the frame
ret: 10km/h
